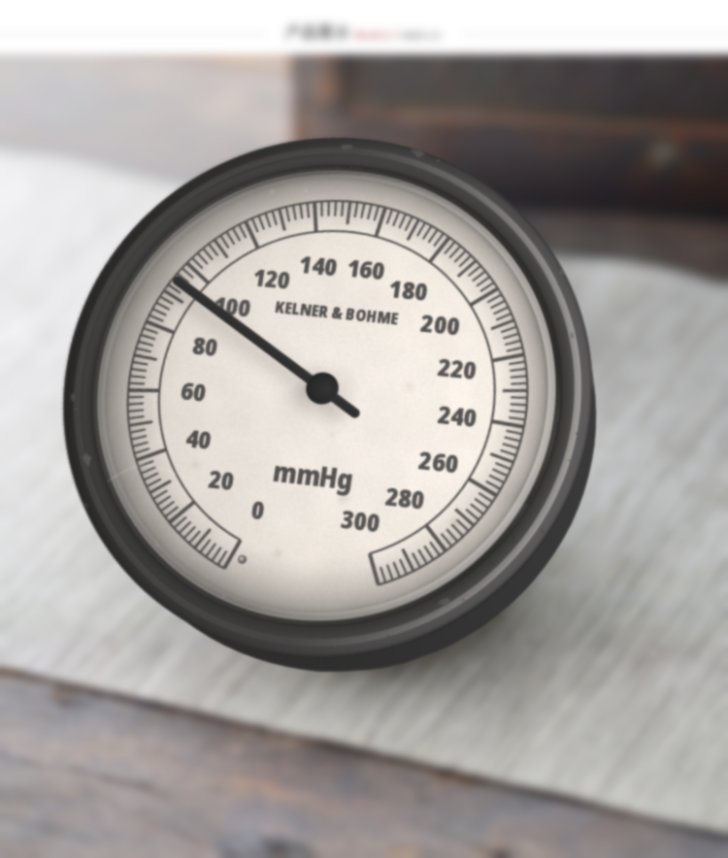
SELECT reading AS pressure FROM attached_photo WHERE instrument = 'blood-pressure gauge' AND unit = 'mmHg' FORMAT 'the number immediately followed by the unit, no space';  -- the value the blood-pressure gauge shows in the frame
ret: 94mmHg
